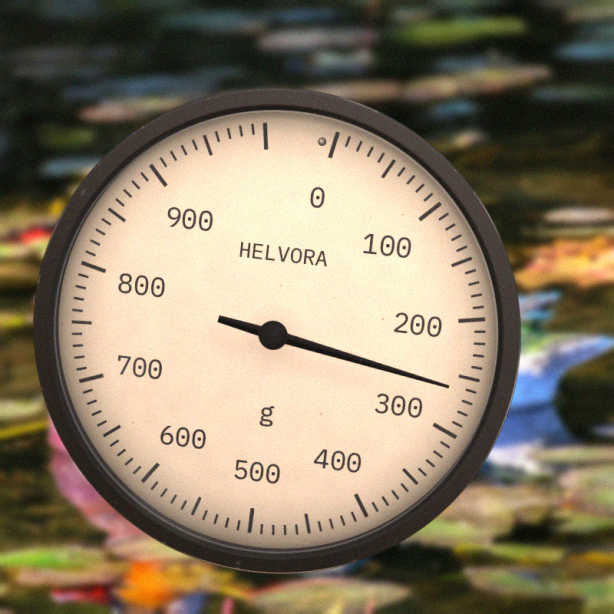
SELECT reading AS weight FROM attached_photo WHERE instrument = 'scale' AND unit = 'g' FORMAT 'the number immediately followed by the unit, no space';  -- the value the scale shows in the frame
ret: 260g
